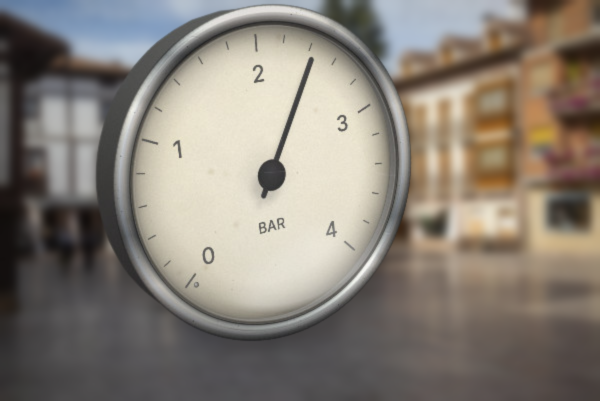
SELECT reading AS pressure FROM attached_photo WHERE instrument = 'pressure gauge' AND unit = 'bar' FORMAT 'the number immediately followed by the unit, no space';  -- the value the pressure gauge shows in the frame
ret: 2.4bar
